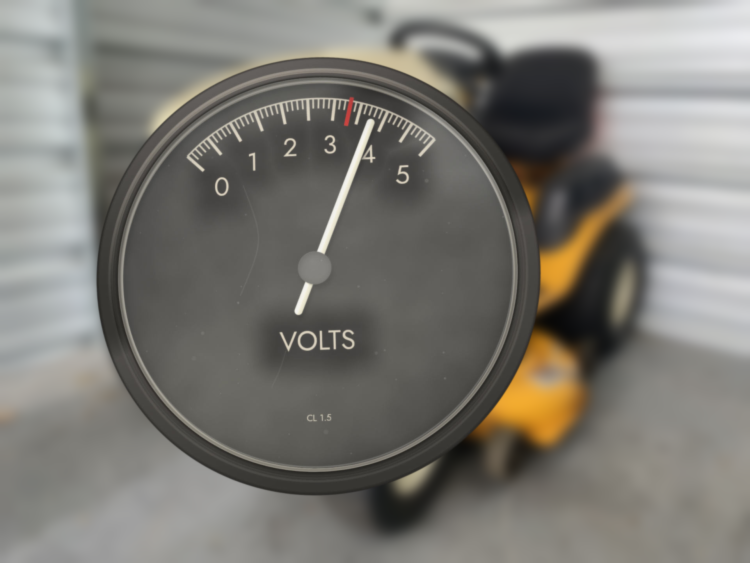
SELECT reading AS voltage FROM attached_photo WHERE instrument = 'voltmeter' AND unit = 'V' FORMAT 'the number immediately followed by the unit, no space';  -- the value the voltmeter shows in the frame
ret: 3.8V
